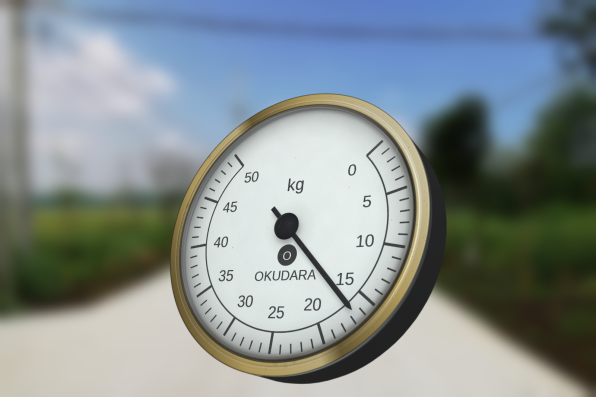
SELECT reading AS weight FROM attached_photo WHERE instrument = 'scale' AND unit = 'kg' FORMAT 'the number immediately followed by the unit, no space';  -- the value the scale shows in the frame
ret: 16.5kg
